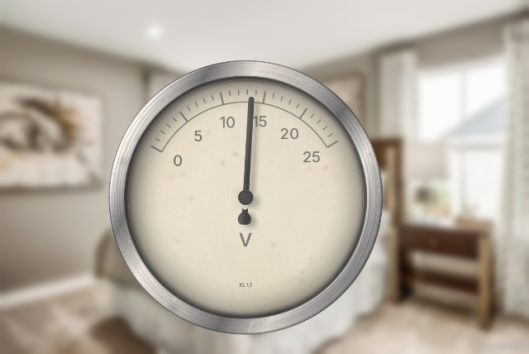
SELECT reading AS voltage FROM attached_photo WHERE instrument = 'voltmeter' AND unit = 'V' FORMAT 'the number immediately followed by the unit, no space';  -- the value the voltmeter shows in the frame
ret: 13.5V
